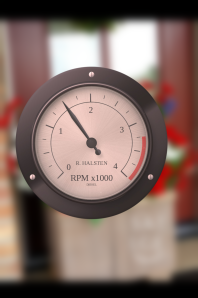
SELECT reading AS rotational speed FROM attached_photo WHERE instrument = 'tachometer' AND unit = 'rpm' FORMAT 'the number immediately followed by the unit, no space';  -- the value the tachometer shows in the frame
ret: 1500rpm
